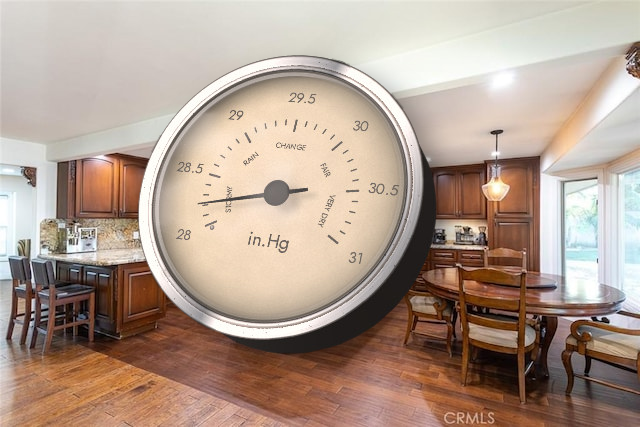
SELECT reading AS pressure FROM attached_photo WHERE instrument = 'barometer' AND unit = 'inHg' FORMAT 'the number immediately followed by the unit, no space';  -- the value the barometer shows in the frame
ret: 28.2inHg
